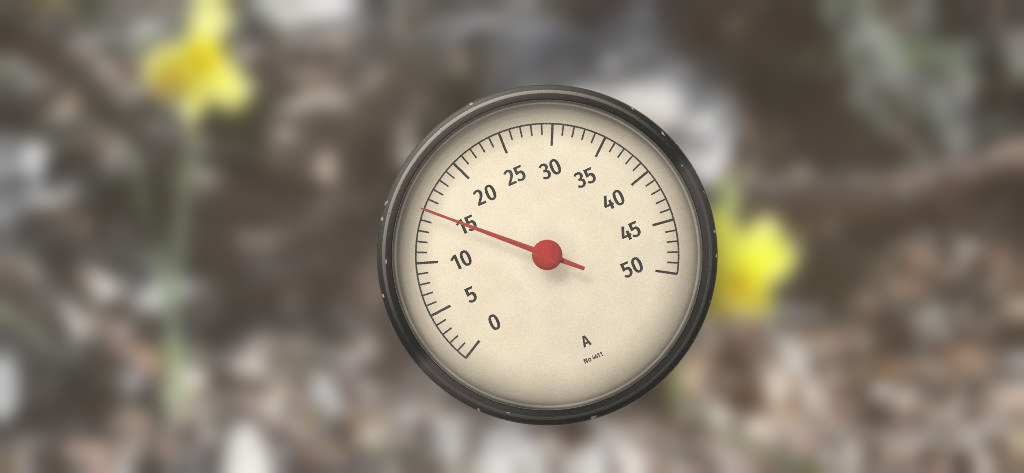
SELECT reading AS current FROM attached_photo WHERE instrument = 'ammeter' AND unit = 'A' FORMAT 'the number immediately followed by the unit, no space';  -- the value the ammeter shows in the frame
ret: 15A
